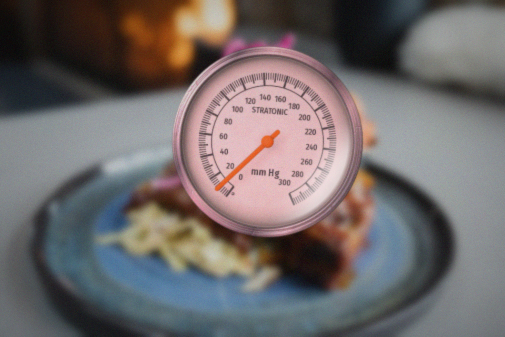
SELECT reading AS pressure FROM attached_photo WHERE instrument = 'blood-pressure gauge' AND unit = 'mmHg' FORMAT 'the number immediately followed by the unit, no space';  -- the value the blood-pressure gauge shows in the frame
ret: 10mmHg
